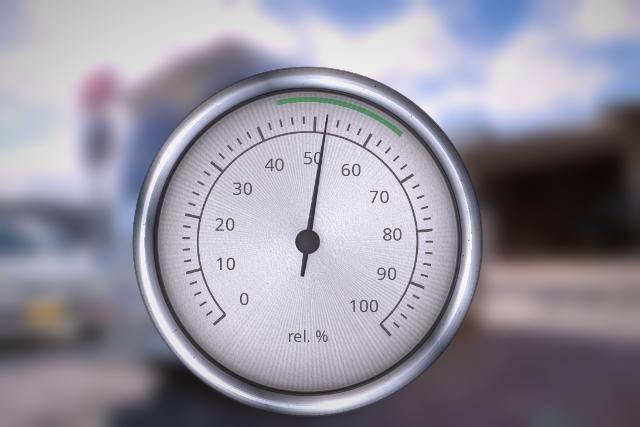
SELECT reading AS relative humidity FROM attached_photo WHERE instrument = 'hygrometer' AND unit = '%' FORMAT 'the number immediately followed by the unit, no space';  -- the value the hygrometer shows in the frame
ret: 52%
